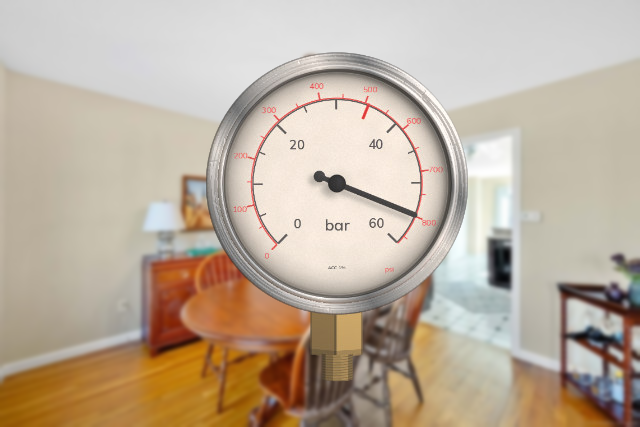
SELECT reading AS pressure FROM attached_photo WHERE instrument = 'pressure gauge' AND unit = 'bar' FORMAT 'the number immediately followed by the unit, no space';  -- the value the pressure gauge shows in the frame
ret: 55bar
